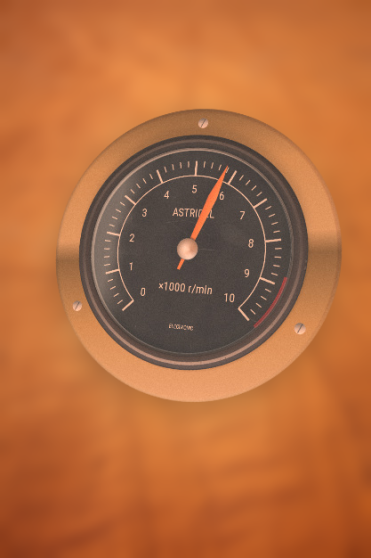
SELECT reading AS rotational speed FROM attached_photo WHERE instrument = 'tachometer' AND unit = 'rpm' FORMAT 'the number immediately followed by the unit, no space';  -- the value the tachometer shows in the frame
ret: 5800rpm
